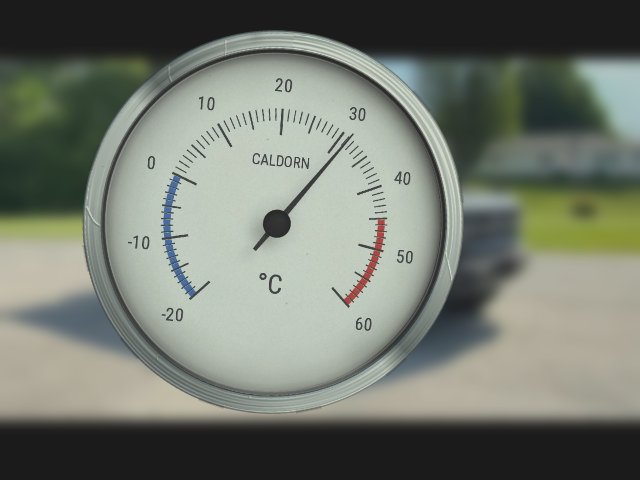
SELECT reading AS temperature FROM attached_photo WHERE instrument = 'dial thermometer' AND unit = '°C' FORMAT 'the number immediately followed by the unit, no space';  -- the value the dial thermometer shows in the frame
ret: 31°C
